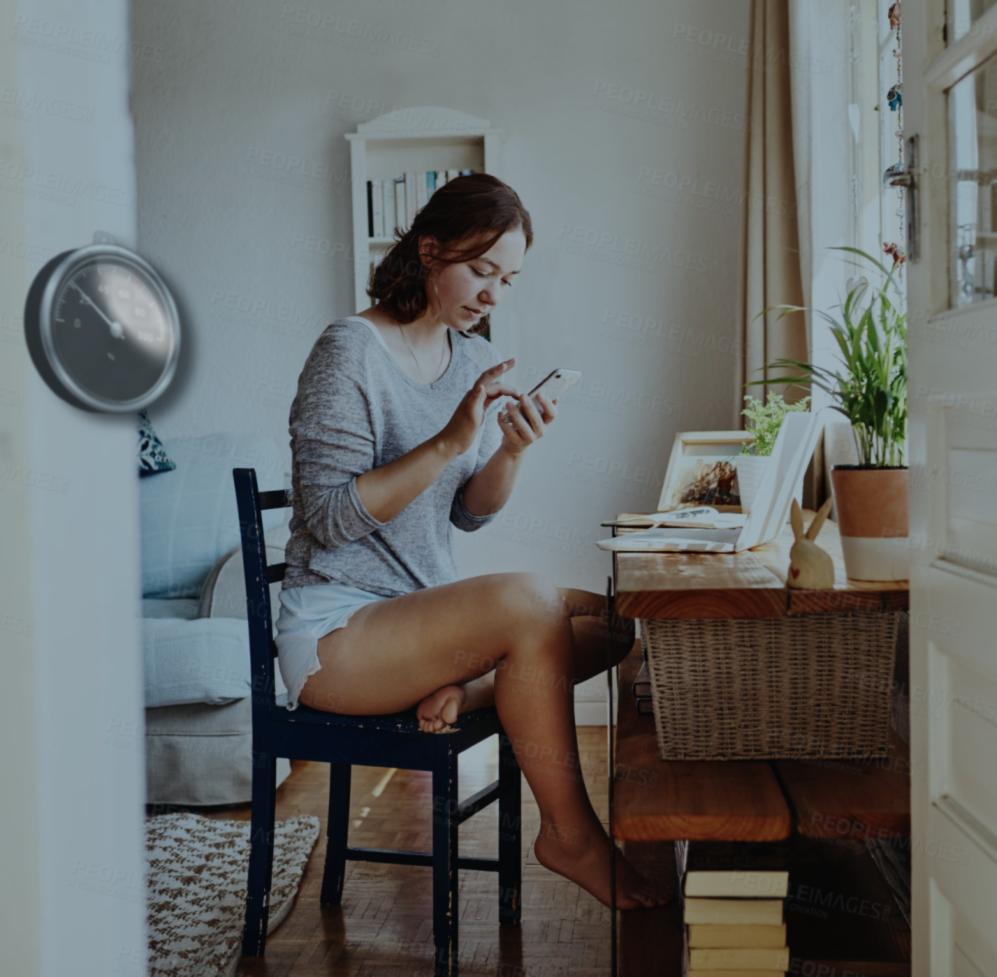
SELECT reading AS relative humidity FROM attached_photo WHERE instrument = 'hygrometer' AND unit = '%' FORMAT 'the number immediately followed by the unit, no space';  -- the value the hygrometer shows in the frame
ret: 20%
